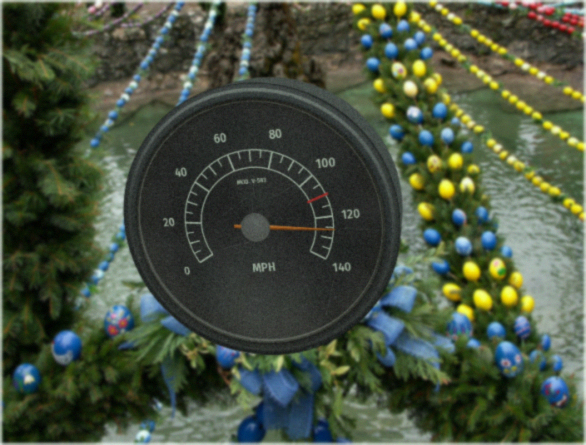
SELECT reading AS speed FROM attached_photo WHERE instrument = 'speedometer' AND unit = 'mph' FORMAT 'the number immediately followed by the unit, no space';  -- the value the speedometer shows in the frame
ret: 125mph
